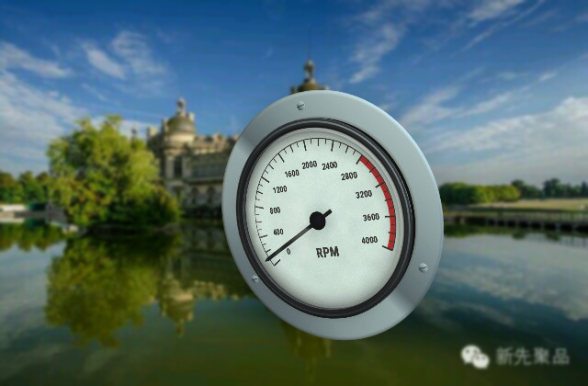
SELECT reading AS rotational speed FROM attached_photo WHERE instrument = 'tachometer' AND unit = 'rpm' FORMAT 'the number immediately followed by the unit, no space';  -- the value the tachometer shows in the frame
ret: 100rpm
